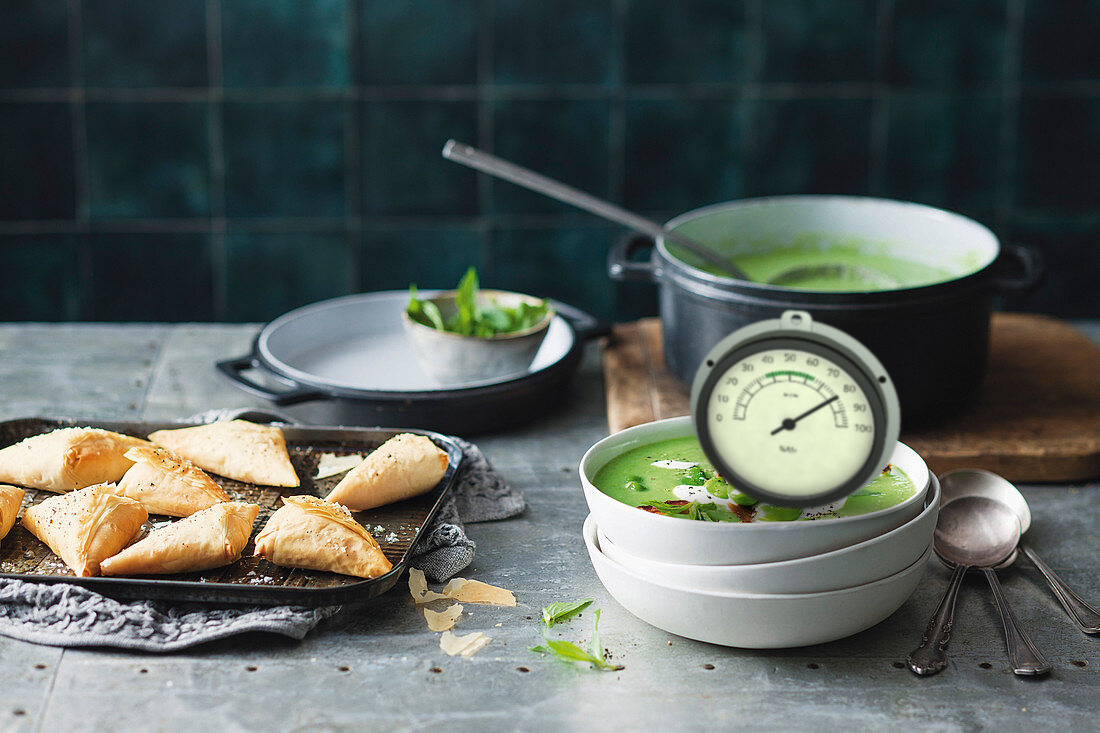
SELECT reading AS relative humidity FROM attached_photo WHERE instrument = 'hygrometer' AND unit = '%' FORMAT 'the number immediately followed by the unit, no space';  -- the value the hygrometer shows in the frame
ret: 80%
